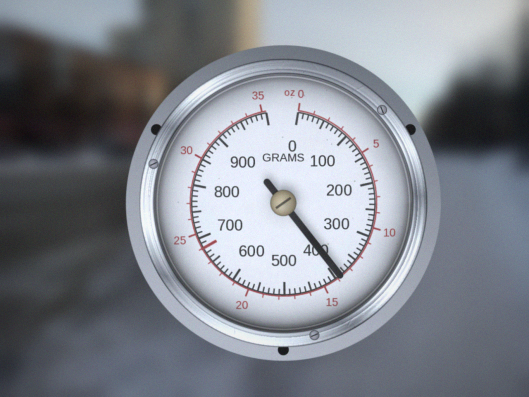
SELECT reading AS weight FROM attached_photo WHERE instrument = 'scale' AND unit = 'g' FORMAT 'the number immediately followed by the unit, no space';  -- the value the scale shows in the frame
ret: 390g
